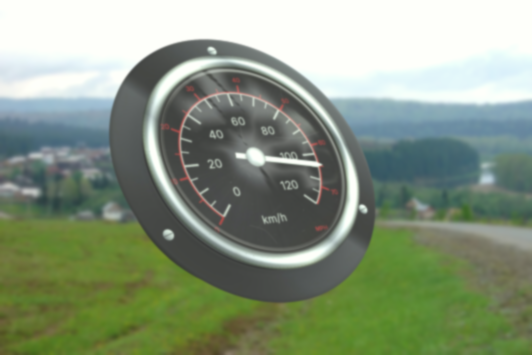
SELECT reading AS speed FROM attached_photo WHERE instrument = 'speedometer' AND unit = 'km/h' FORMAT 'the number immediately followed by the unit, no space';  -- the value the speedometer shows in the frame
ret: 105km/h
